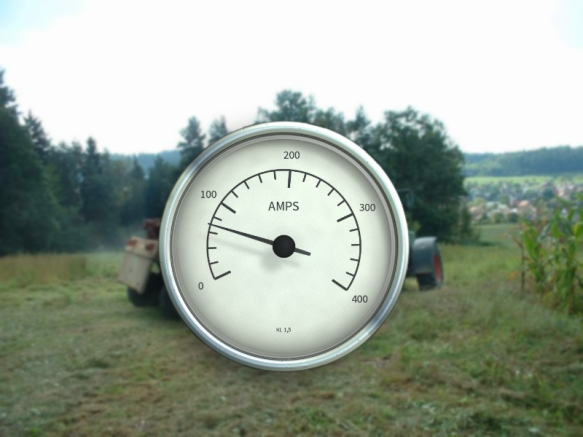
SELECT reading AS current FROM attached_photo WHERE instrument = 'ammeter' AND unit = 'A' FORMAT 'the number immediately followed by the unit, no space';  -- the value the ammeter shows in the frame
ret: 70A
